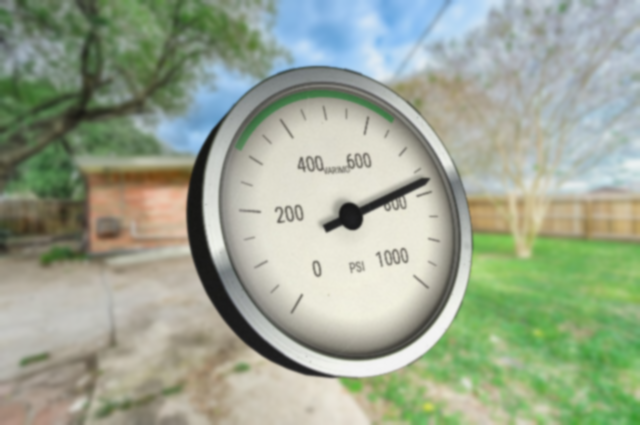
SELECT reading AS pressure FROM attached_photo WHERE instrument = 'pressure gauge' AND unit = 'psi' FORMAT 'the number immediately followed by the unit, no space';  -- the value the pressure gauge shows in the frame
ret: 775psi
